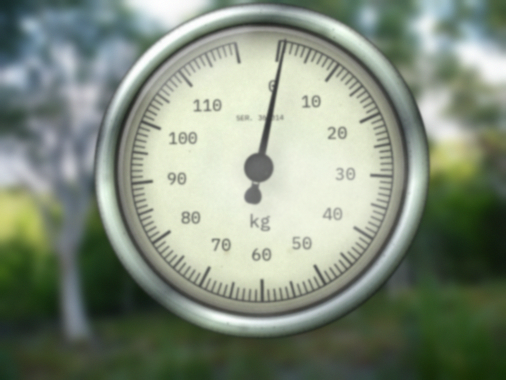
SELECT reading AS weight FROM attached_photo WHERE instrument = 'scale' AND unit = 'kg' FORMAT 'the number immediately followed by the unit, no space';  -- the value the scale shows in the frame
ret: 1kg
